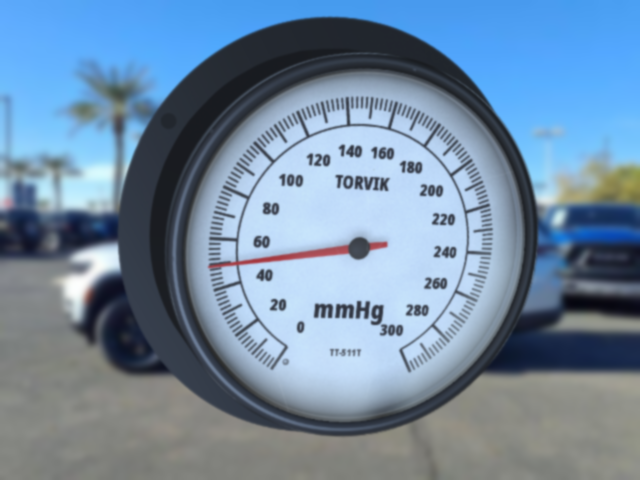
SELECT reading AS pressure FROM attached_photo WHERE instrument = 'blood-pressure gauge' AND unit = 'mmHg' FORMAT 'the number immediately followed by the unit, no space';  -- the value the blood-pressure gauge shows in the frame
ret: 50mmHg
